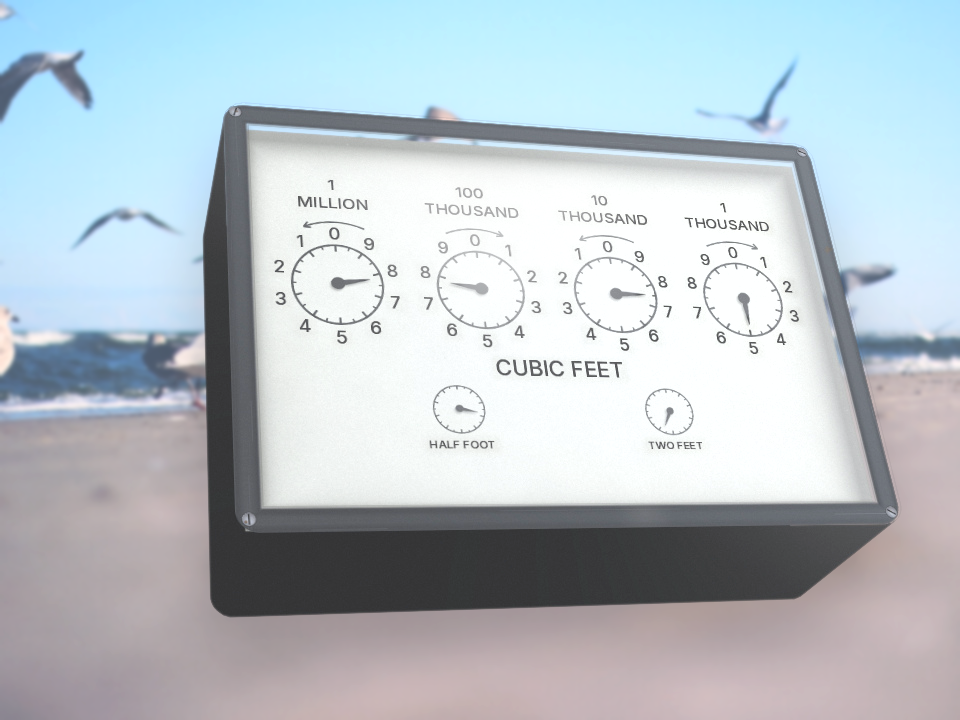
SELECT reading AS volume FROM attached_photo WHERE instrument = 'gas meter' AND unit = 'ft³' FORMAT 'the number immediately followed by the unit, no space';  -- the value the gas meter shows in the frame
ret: 777500ft³
